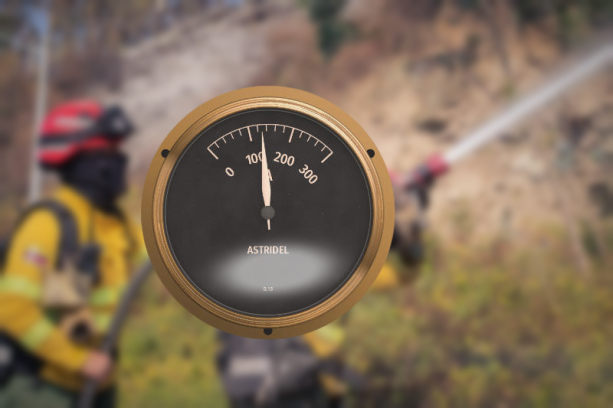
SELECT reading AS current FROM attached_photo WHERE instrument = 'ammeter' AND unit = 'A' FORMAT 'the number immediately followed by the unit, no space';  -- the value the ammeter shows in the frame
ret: 130A
